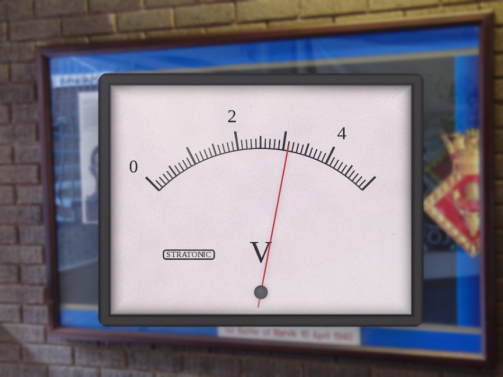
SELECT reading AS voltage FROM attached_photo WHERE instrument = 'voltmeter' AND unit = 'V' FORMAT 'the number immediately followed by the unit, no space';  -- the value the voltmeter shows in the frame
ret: 3.1V
